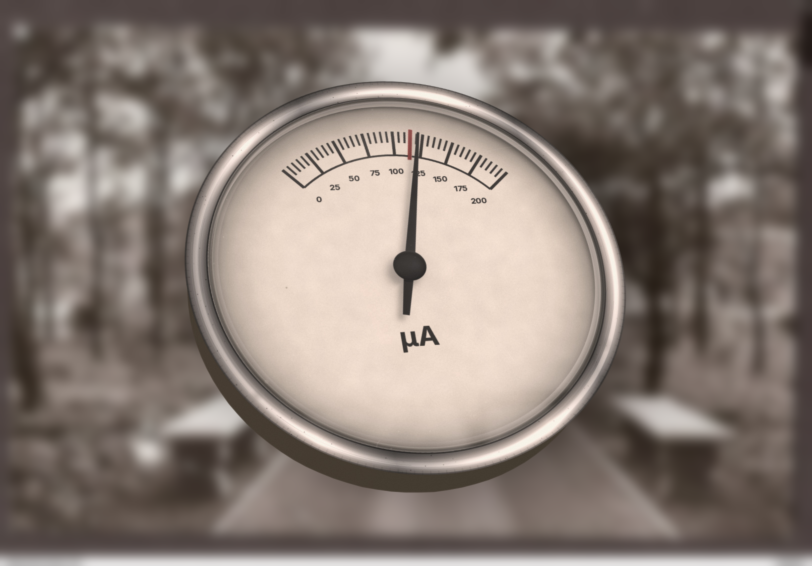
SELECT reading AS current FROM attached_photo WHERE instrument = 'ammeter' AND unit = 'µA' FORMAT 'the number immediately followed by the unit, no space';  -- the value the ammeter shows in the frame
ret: 120µA
